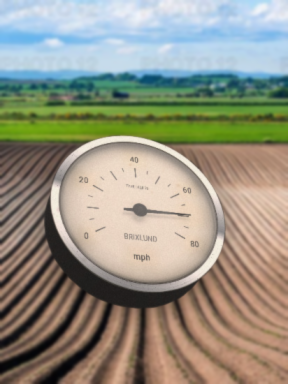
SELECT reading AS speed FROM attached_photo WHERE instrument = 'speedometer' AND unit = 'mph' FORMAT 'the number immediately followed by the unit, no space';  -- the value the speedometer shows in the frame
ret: 70mph
